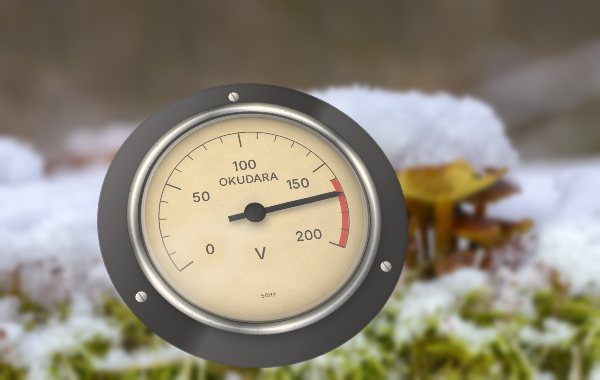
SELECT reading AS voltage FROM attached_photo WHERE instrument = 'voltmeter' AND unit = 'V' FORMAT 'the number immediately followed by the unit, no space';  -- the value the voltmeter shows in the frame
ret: 170V
